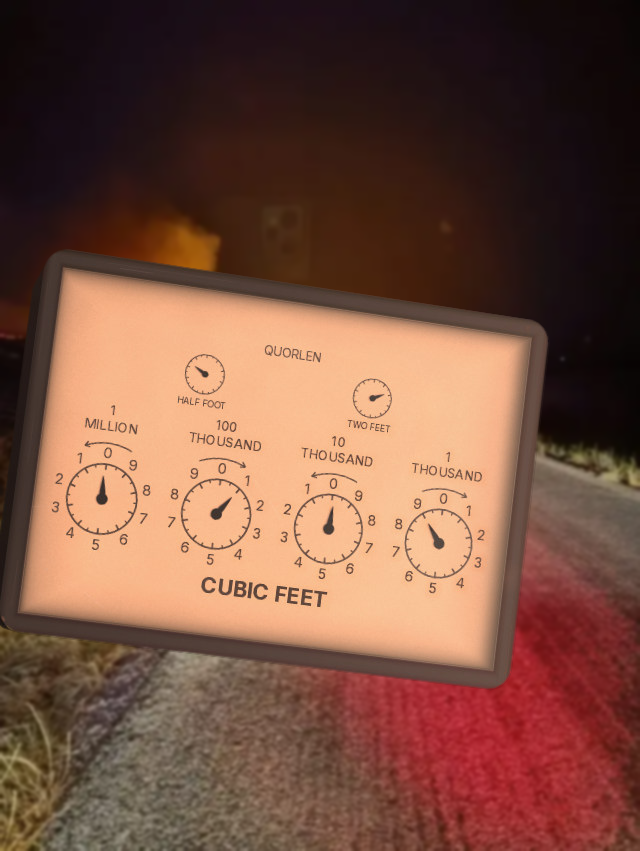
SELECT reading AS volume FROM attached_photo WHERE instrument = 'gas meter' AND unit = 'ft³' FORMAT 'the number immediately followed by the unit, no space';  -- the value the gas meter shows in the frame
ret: 9900ft³
